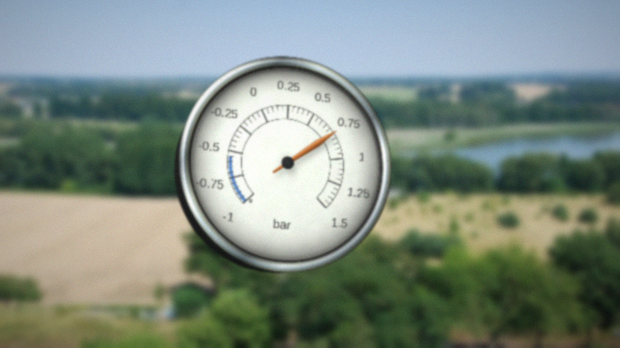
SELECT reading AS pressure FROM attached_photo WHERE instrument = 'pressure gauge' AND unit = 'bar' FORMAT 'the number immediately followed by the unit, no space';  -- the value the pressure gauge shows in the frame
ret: 0.75bar
